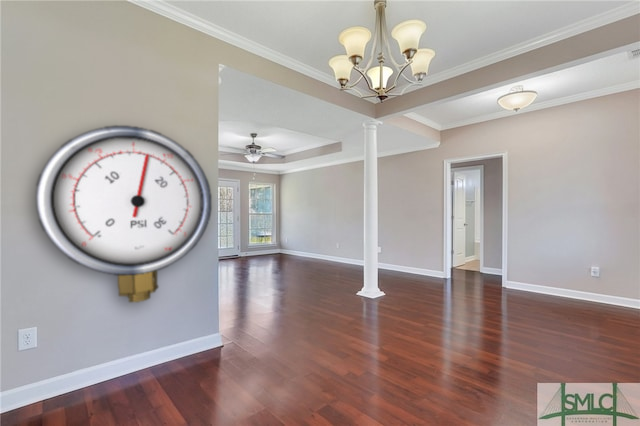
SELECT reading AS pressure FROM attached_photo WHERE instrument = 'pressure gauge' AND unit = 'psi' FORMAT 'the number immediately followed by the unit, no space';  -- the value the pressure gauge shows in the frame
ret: 16psi
